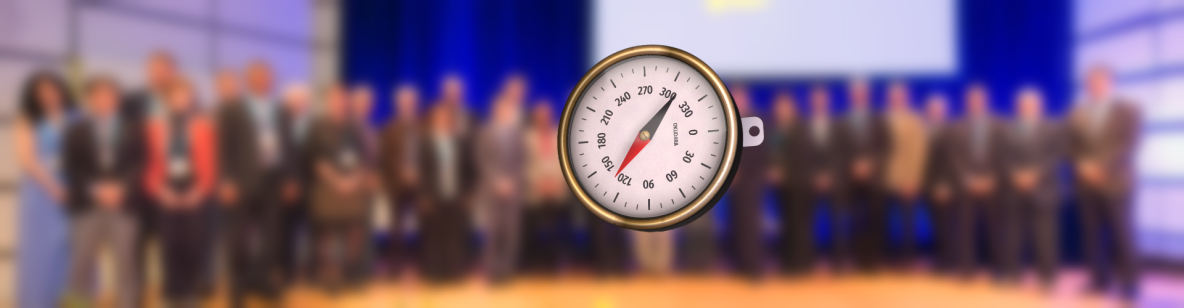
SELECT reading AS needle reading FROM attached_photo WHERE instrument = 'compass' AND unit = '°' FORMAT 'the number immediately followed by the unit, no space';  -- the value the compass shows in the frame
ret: 130°
